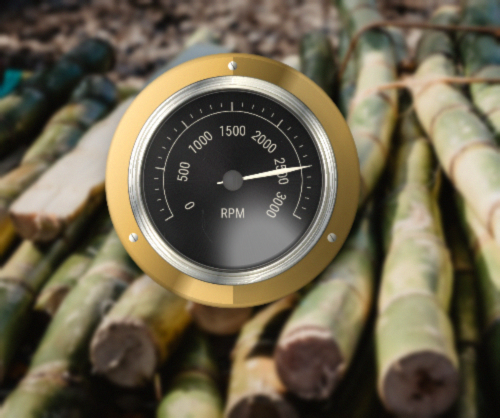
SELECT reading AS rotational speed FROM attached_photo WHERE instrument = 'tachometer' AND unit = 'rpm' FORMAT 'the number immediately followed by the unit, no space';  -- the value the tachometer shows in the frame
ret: 2500rpm
